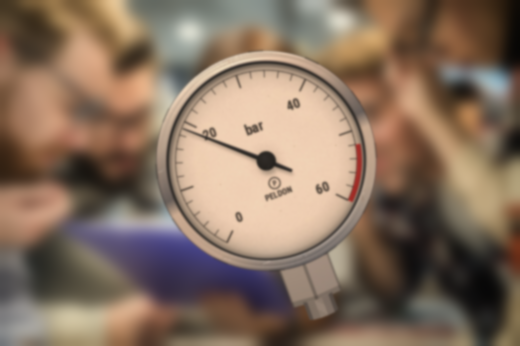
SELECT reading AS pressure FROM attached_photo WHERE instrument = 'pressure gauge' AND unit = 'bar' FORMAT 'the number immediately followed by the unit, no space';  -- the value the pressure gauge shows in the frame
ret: 19bar
